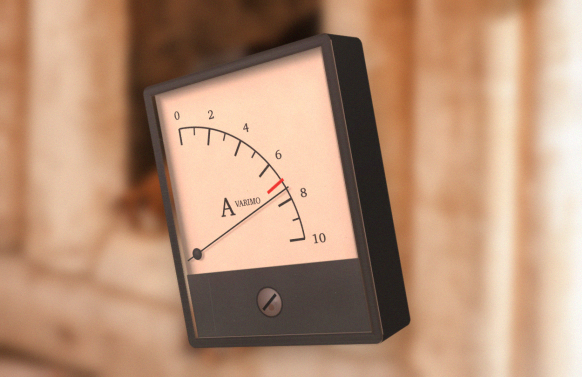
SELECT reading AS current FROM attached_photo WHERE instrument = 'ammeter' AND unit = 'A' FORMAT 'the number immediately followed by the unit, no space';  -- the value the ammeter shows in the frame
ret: 7.5A
